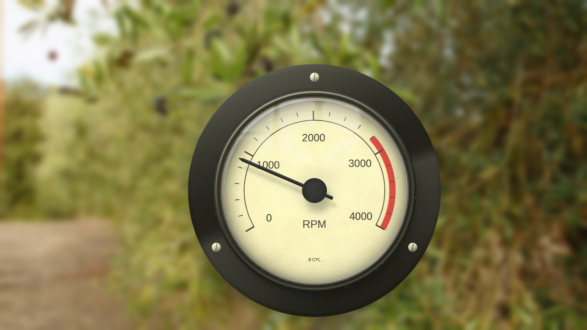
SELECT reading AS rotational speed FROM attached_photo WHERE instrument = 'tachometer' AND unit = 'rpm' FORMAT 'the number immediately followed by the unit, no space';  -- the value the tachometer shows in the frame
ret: 900rpm
